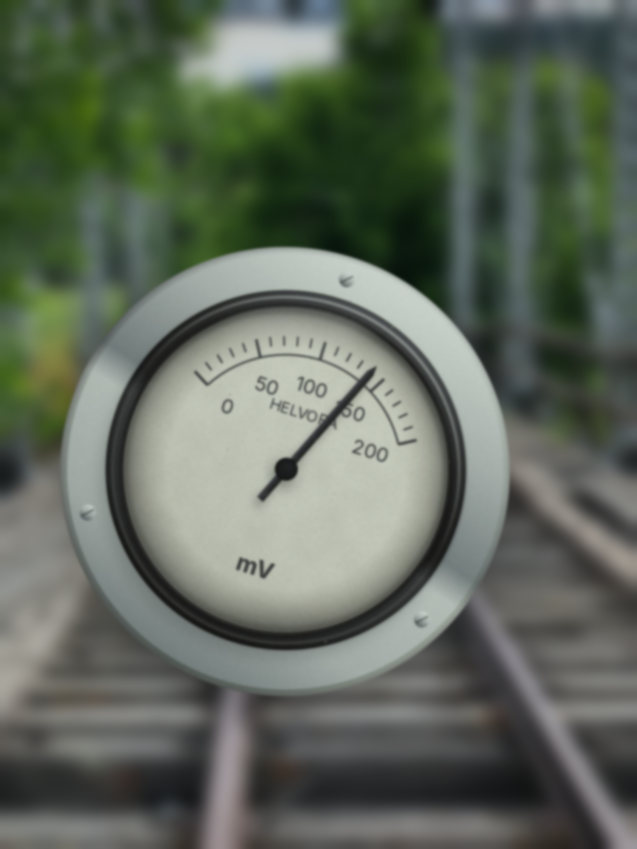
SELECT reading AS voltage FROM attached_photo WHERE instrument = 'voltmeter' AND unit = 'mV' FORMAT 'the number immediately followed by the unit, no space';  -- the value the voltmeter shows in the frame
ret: 140mV
